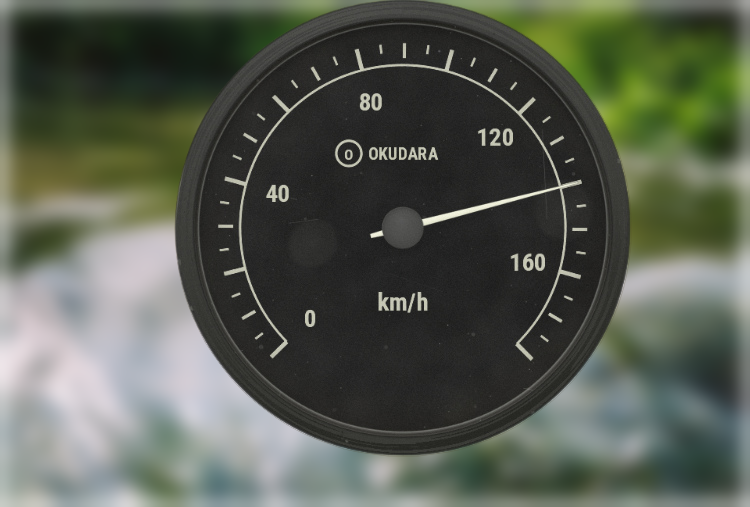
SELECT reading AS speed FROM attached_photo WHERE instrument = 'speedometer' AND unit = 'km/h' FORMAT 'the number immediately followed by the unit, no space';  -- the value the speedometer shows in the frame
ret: 140km/h
